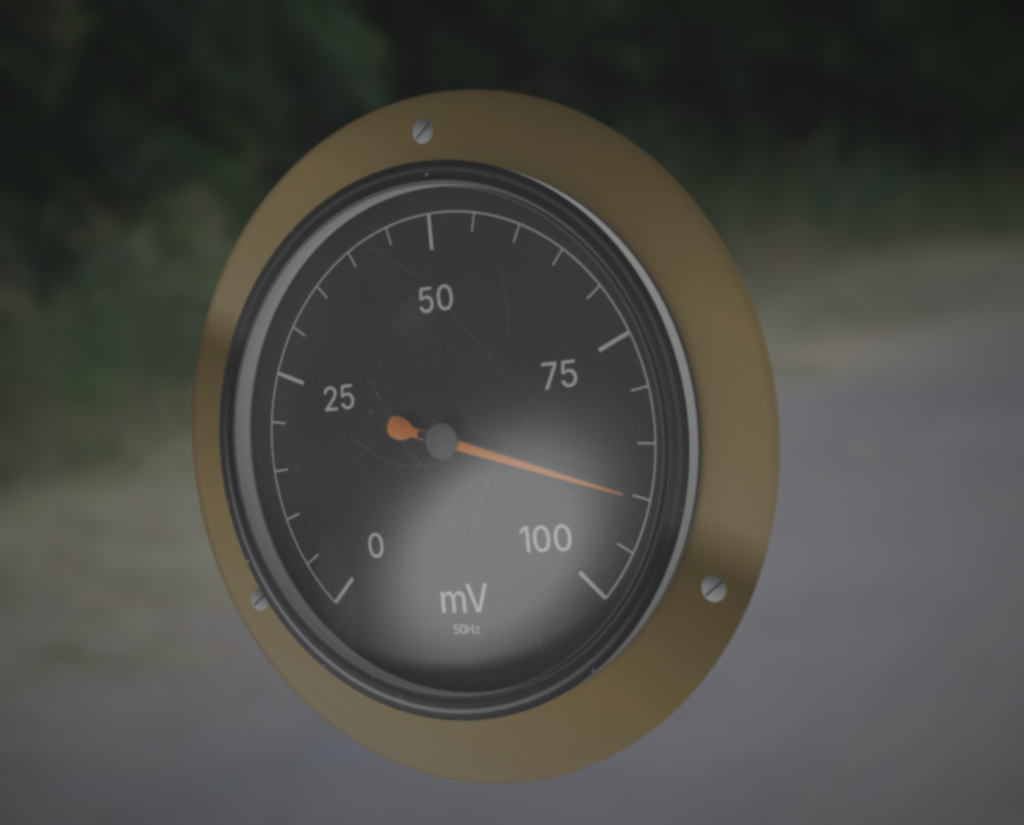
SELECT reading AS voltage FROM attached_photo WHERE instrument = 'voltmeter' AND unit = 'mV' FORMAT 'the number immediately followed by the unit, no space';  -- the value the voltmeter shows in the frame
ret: 90mV
